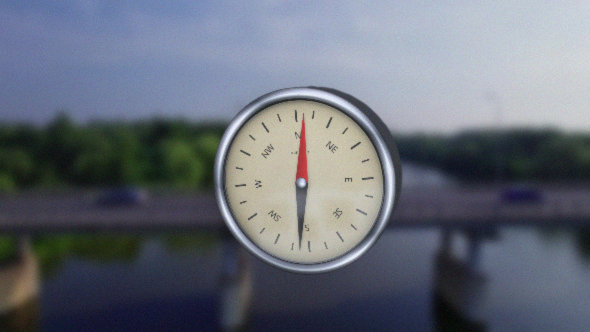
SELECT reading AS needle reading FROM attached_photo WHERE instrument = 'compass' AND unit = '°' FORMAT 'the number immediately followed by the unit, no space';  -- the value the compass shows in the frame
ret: 7.5°
